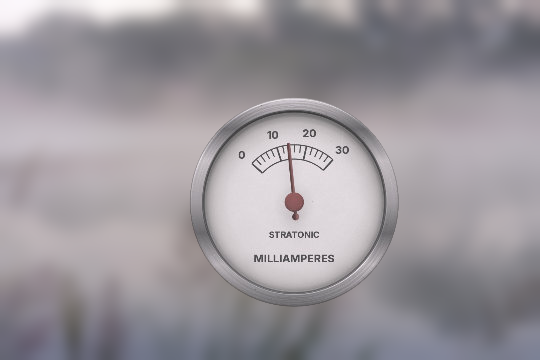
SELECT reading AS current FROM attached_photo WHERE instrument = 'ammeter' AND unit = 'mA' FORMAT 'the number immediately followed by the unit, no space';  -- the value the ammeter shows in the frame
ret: 14mA
